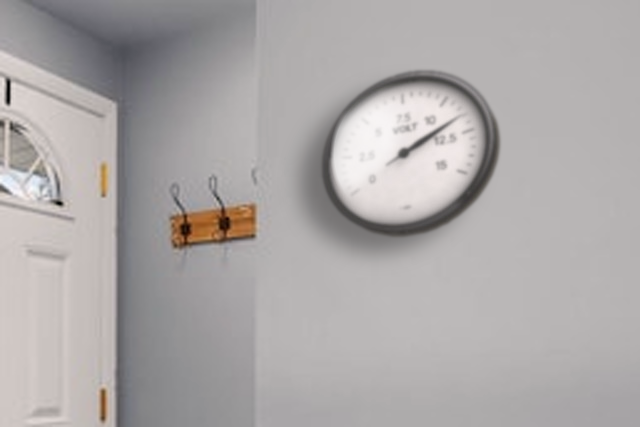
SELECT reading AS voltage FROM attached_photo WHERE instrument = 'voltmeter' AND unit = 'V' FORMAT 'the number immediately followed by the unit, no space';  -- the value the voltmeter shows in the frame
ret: 11.5V
